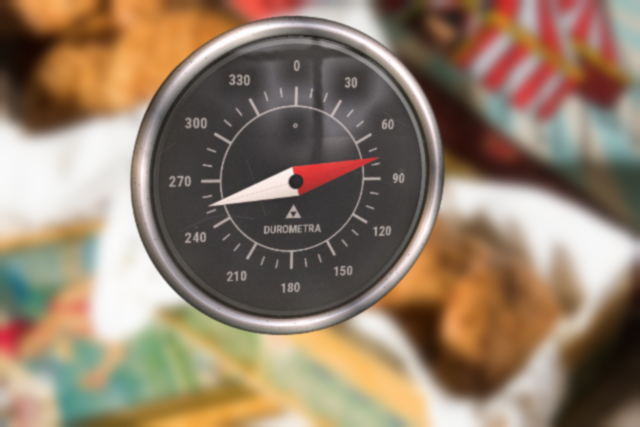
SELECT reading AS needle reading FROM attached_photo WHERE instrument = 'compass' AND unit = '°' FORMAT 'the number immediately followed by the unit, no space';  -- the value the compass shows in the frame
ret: 75°
